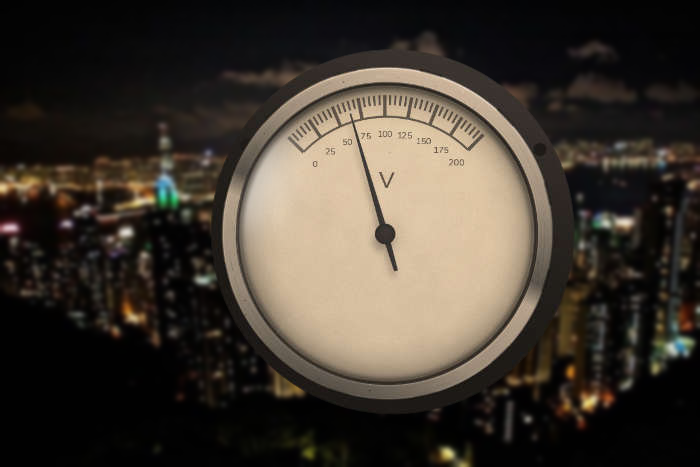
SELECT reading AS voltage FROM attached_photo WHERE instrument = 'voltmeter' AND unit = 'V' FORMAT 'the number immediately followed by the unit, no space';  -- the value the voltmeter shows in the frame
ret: 65V
